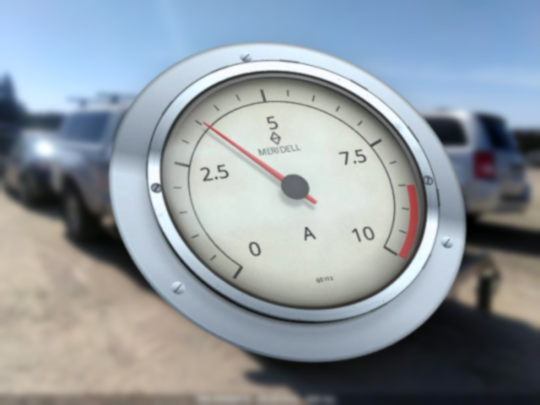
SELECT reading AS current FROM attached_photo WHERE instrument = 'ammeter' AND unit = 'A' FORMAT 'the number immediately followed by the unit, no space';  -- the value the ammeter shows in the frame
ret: 3.5A
